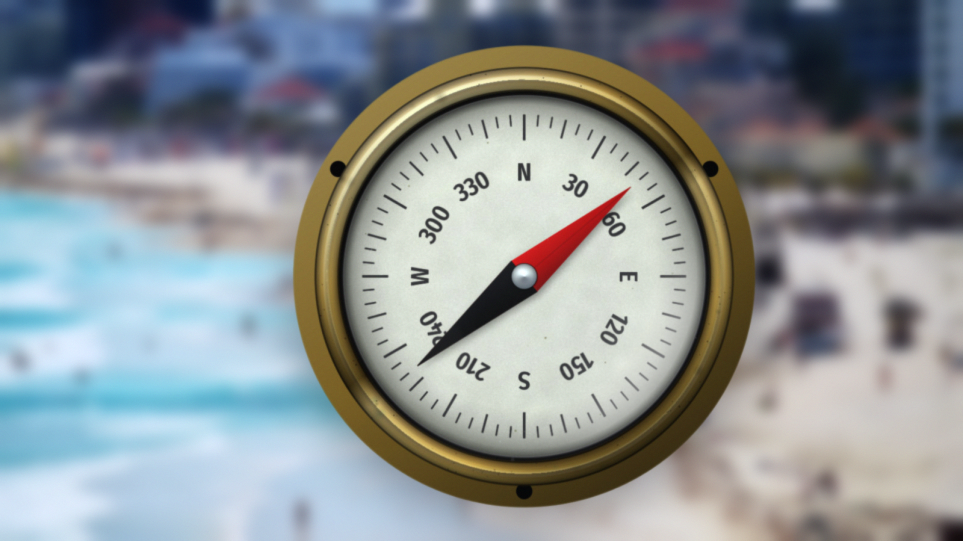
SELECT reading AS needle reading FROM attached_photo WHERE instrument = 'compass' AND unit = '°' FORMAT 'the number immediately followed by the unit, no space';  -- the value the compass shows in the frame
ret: 50°
